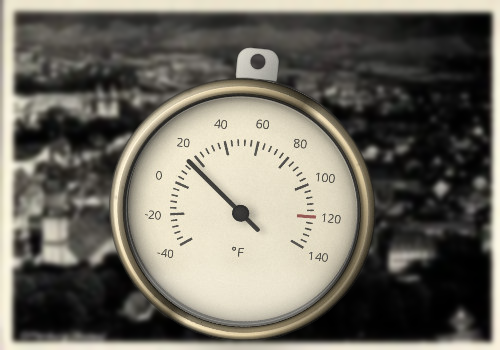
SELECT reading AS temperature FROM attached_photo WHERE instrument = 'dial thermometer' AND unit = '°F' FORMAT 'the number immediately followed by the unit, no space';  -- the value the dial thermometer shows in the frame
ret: 16°F
